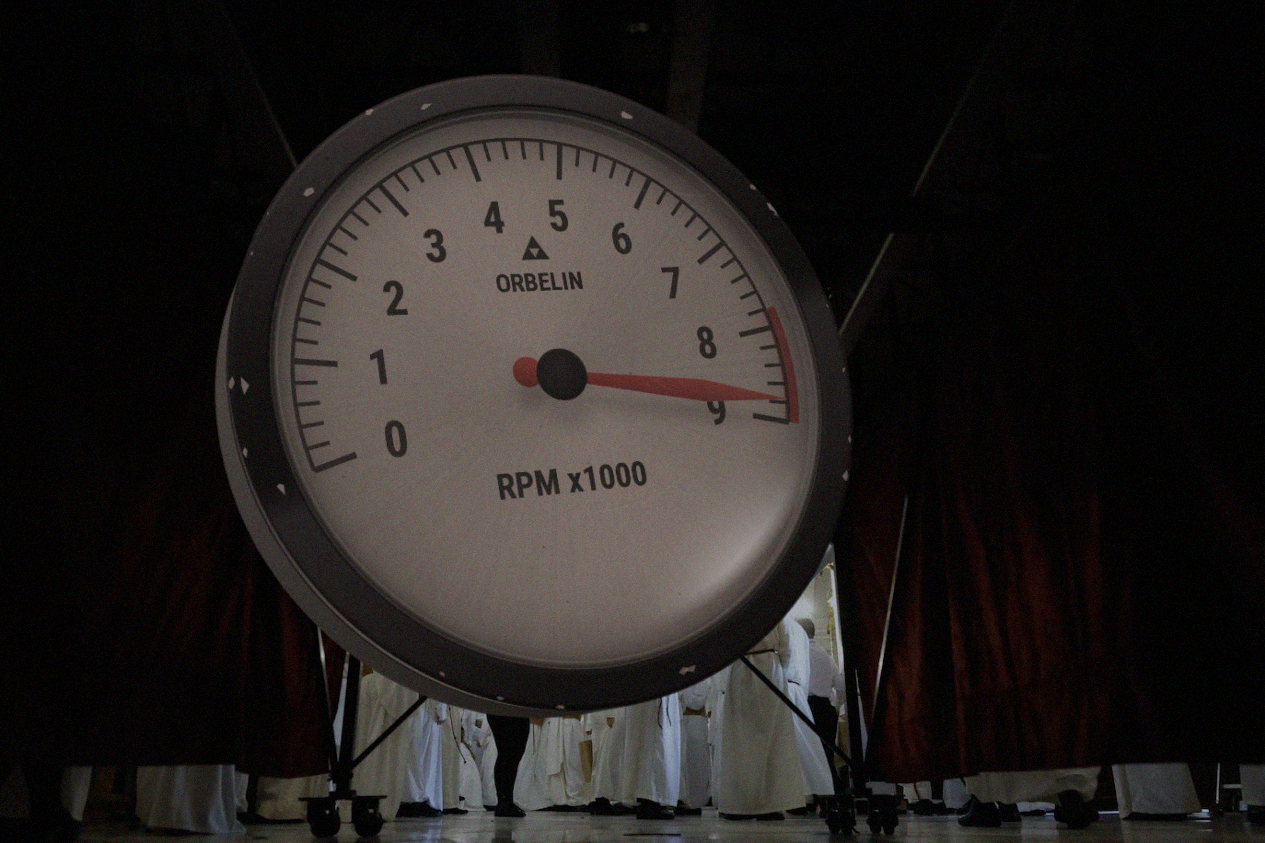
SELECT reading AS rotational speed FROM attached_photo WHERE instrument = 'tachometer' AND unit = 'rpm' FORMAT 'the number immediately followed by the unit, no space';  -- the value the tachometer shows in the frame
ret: 8800rpm
